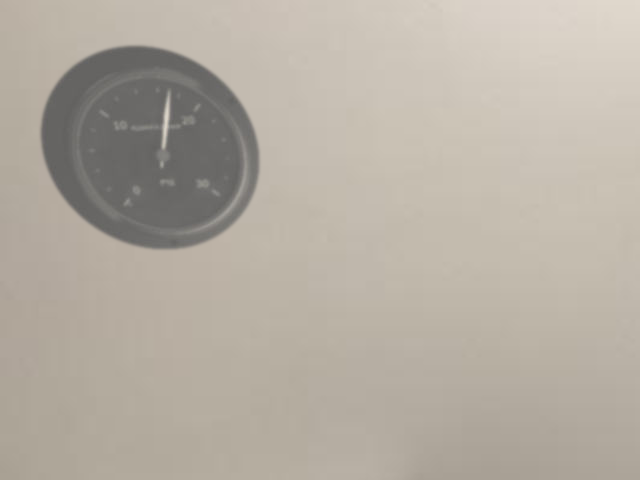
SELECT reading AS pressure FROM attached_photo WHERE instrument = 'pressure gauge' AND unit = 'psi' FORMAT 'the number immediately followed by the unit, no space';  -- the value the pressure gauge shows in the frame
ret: 17psi
